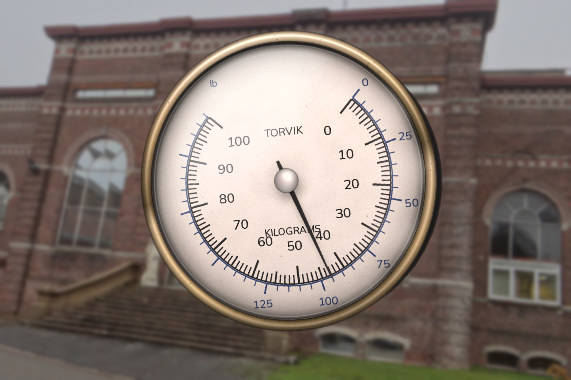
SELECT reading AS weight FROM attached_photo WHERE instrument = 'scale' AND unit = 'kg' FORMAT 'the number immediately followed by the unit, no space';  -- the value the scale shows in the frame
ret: 43kg
